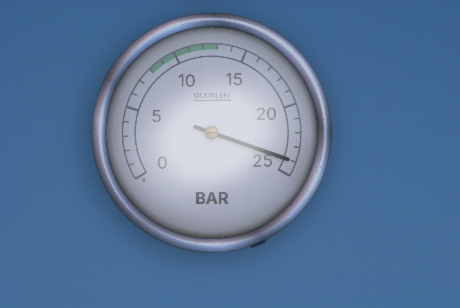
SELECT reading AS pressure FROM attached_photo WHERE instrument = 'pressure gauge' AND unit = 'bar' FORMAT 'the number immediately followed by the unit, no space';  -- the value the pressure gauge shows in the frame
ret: 24bar
